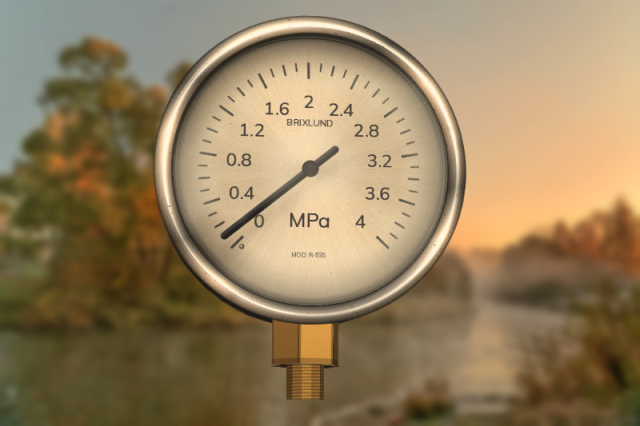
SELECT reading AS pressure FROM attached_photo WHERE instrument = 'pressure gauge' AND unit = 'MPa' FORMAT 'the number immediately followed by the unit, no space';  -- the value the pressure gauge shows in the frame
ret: 0.1MPa
